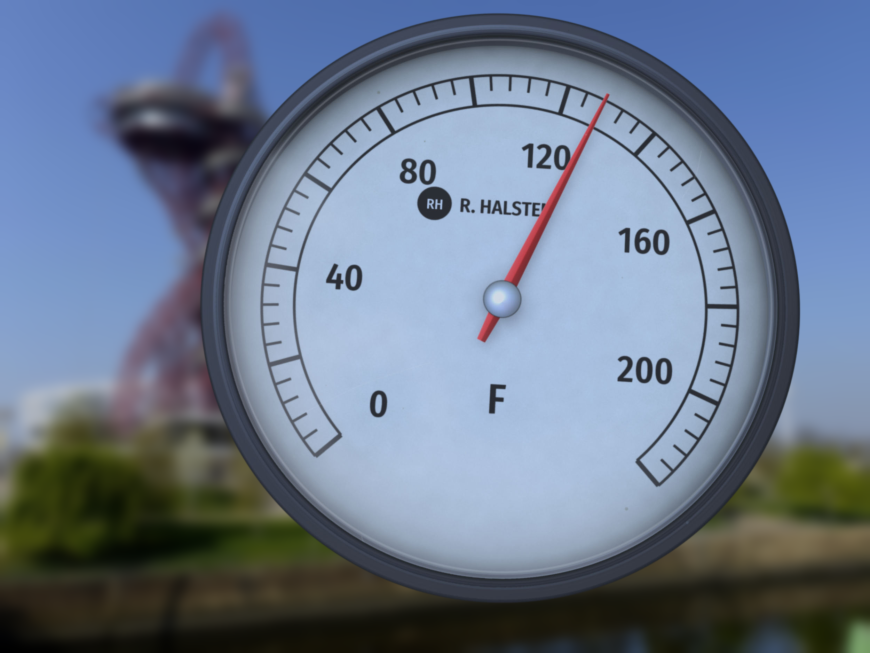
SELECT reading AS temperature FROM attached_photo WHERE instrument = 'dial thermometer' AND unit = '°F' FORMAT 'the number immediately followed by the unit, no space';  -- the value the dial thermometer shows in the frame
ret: 128°F
